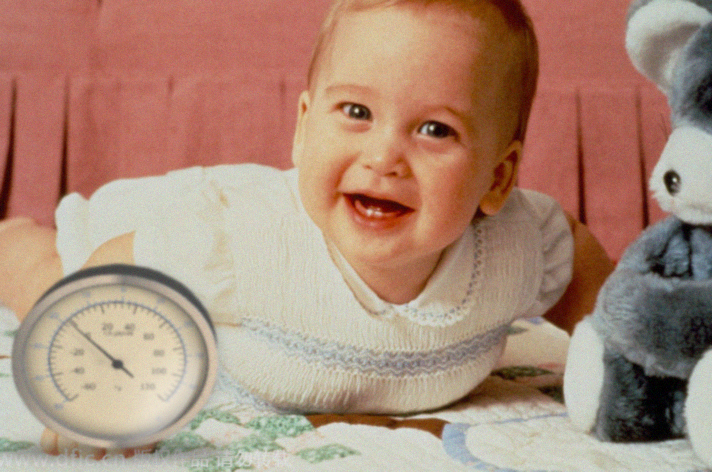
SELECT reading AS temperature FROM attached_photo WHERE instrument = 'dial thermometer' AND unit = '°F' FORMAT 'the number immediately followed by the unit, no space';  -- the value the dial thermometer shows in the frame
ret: 0°F
